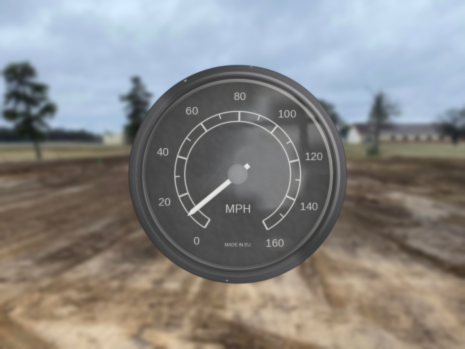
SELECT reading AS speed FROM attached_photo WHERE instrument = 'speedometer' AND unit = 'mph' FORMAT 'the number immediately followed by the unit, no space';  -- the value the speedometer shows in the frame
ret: 10mph
